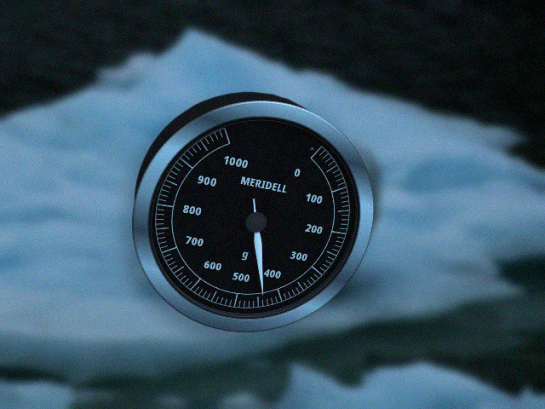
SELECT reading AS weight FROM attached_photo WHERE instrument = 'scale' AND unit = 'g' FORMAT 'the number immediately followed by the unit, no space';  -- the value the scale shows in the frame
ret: 440g
